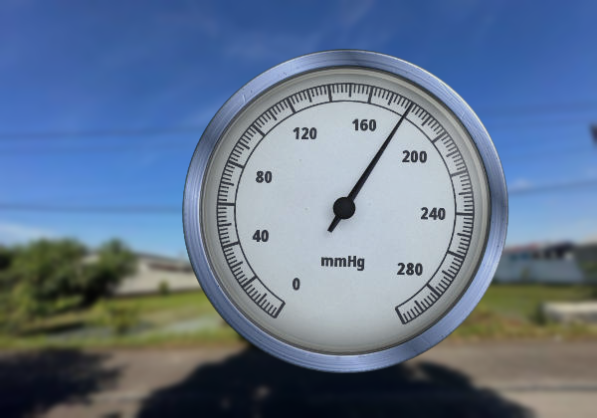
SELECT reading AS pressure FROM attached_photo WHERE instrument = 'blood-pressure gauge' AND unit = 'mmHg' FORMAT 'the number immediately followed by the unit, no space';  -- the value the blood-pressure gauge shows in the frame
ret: 180mmHg
